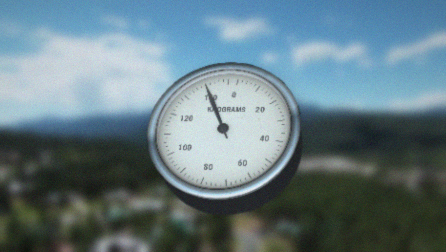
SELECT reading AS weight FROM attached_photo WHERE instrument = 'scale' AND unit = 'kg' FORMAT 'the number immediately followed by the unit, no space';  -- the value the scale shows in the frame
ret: 140kg
